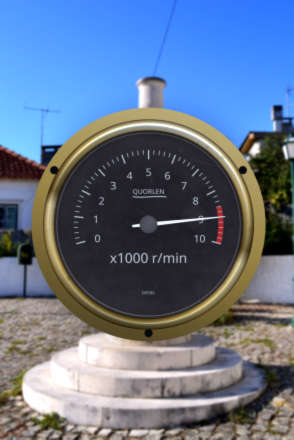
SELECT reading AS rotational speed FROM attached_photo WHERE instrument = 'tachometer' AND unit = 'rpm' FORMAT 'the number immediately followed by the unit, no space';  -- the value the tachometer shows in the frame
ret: 9000rpm
